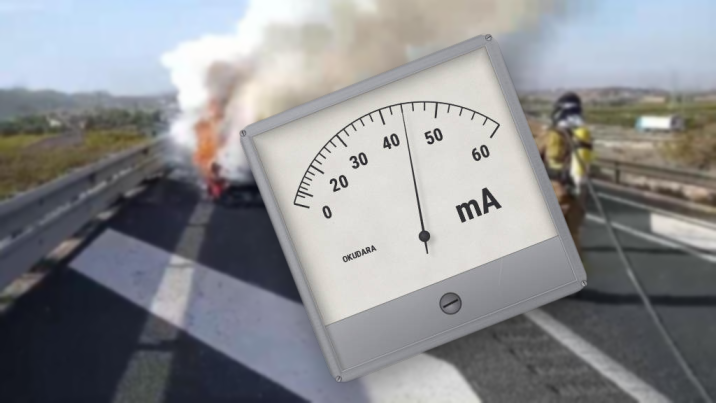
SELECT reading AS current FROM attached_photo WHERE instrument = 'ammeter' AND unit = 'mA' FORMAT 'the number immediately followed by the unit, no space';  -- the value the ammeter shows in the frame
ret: 44mA
